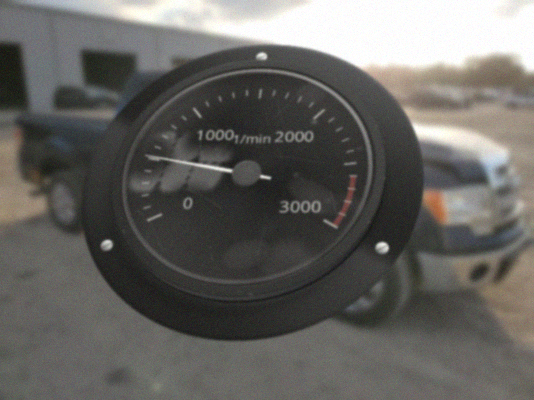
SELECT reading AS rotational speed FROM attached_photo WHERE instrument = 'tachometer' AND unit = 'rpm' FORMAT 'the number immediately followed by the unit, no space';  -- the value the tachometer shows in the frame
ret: 500rpm
